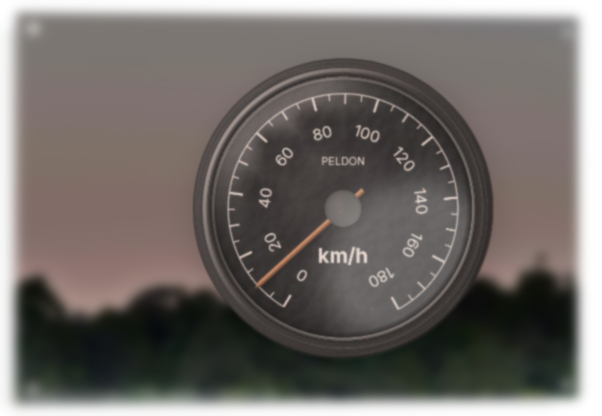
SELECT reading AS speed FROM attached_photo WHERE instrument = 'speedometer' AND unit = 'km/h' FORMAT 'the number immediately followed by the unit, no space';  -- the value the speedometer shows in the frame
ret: 10km/h
